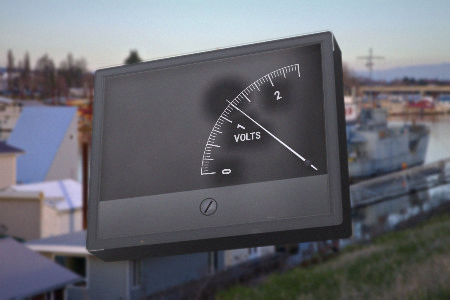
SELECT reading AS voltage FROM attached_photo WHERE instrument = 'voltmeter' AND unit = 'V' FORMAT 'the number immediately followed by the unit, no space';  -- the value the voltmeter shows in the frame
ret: 1.25V
